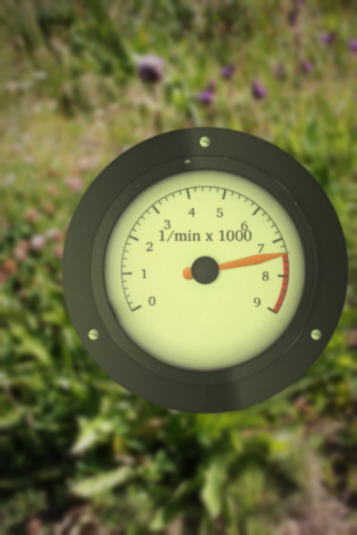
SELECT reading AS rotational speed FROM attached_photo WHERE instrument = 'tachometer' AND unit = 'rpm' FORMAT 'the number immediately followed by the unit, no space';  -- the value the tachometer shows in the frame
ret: 7400rpm
